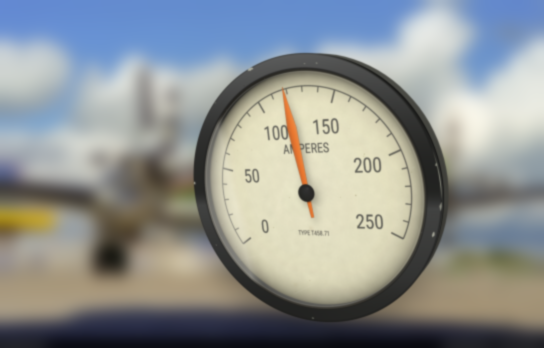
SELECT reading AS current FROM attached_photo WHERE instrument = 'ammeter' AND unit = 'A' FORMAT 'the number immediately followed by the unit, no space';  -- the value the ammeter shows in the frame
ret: 120A
